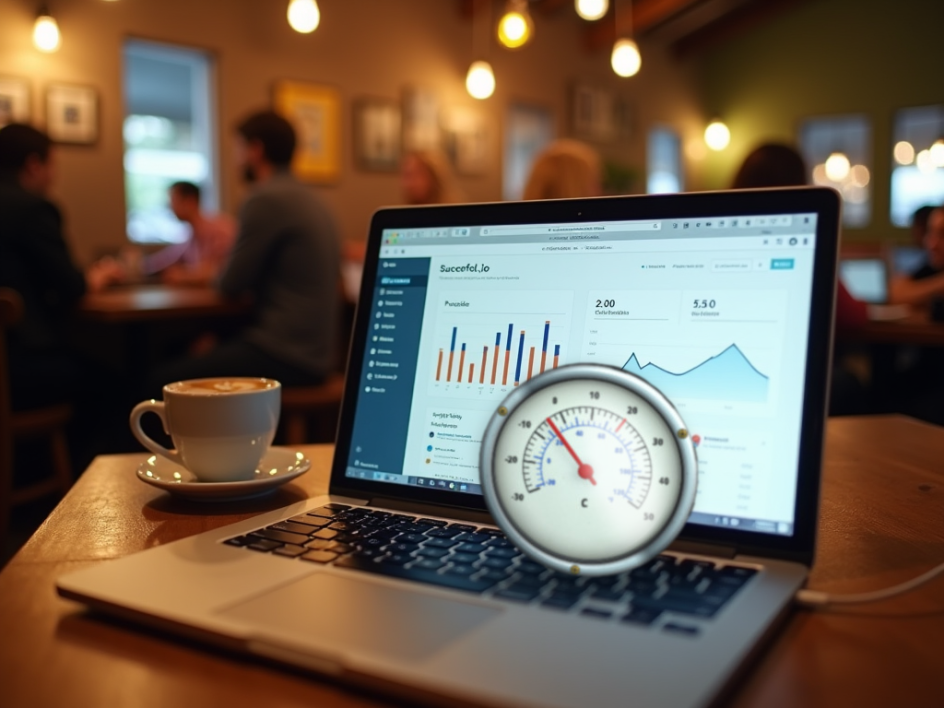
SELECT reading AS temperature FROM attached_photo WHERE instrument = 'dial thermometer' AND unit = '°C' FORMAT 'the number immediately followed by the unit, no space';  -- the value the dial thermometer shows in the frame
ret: -4°C
